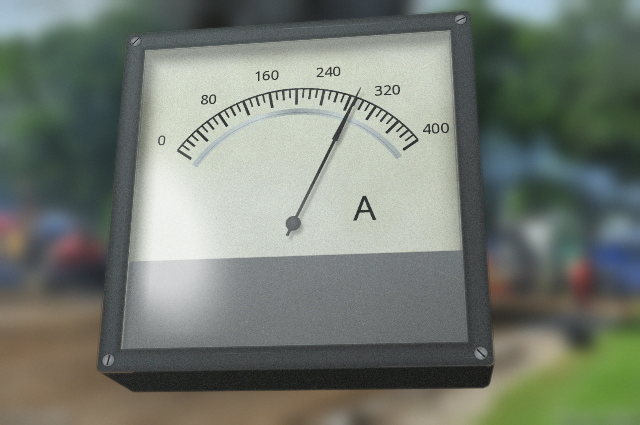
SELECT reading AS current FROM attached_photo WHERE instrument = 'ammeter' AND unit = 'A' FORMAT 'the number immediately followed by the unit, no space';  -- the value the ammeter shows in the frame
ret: 290A
